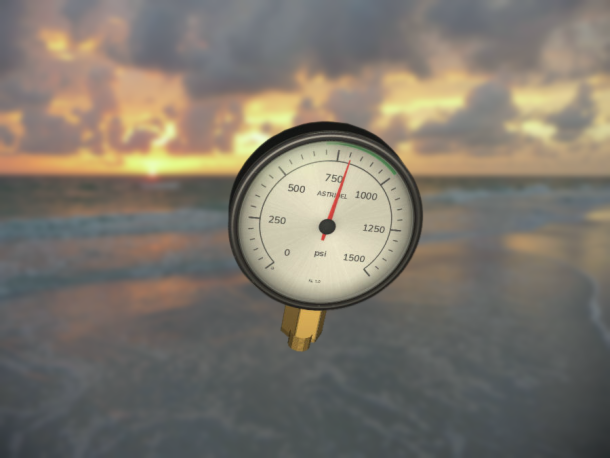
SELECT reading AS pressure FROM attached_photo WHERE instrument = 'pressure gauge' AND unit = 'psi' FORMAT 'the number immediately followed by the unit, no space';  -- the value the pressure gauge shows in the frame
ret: 800psi
